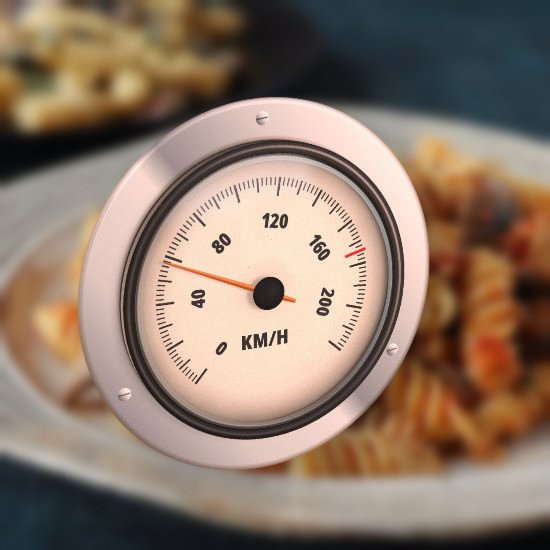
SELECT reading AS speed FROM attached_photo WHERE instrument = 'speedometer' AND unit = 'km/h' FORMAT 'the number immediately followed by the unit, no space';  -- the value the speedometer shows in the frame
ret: 58km/h
